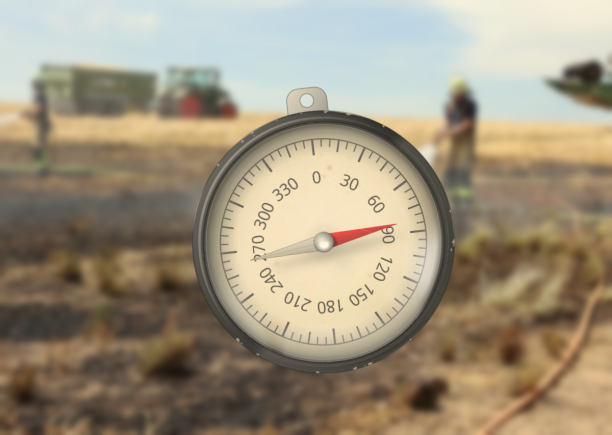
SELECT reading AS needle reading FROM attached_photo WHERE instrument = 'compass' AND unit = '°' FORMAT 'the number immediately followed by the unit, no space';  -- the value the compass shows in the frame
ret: 82.5°
